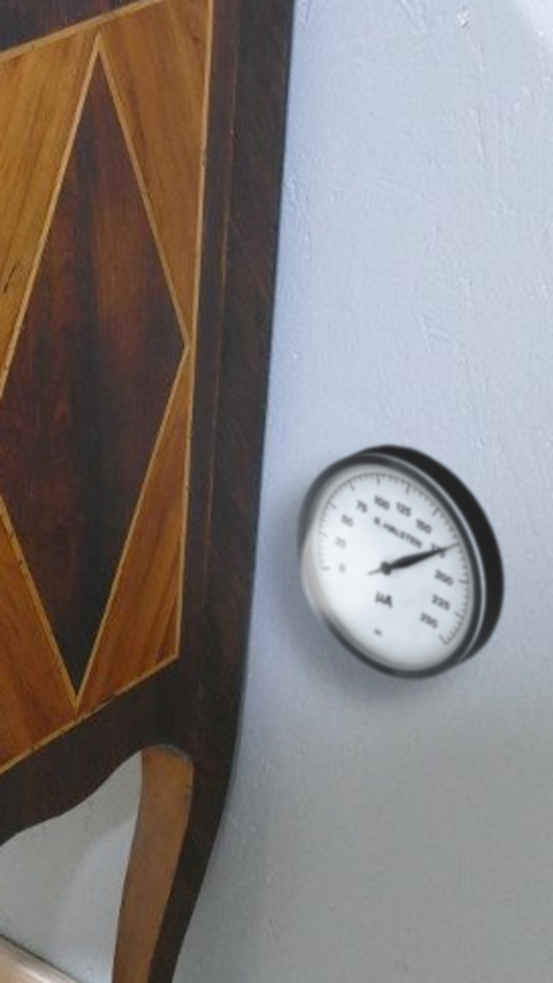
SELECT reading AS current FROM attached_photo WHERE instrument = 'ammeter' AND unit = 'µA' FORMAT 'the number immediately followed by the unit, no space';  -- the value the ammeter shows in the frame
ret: 175µA
